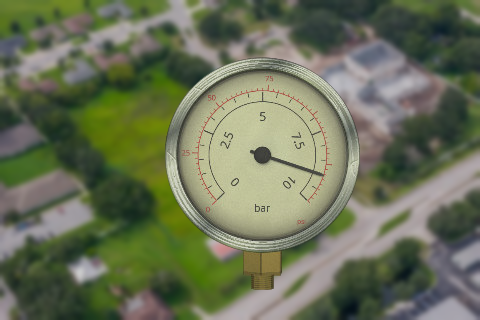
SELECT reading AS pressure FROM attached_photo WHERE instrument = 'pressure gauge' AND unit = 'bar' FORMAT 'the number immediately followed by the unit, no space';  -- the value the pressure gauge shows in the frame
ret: 9bar
